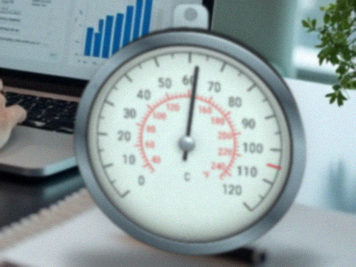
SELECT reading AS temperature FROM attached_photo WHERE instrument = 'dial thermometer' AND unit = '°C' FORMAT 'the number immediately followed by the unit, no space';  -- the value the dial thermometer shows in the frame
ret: 62.5°C
